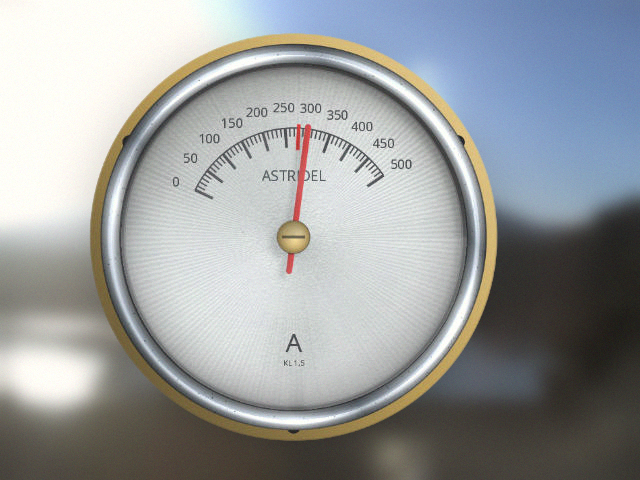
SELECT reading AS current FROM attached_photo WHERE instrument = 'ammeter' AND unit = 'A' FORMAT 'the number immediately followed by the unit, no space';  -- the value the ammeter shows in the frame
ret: 300A
